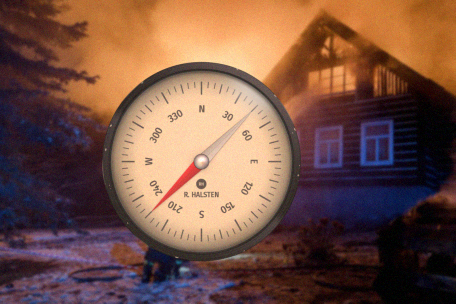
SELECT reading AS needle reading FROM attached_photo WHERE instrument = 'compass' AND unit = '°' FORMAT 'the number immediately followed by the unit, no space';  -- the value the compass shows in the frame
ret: 225°
